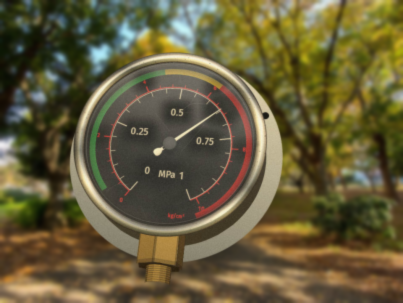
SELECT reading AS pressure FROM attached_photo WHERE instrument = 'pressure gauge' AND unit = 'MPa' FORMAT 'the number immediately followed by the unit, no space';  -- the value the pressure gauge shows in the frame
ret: 0.65MPa
